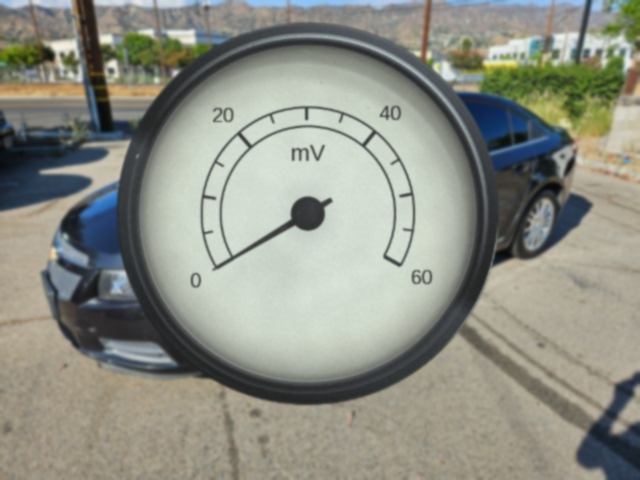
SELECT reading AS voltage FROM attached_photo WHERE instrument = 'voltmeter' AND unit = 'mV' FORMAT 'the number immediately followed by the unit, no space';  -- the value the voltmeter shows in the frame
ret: 0mV
